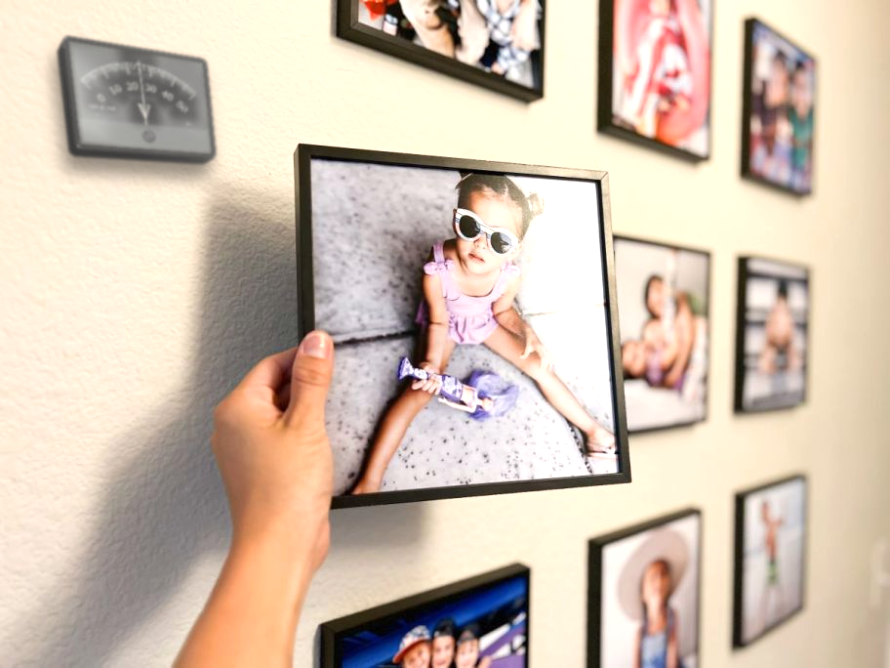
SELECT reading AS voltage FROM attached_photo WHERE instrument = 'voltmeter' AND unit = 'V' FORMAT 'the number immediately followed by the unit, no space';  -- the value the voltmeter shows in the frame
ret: 25V
